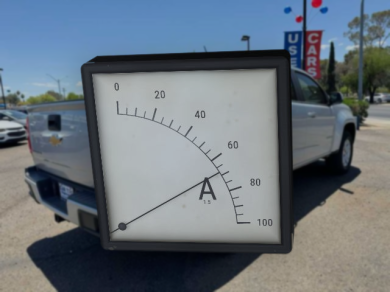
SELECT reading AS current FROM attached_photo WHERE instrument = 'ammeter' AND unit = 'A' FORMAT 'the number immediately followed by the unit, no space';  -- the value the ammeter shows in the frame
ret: 67.5A
